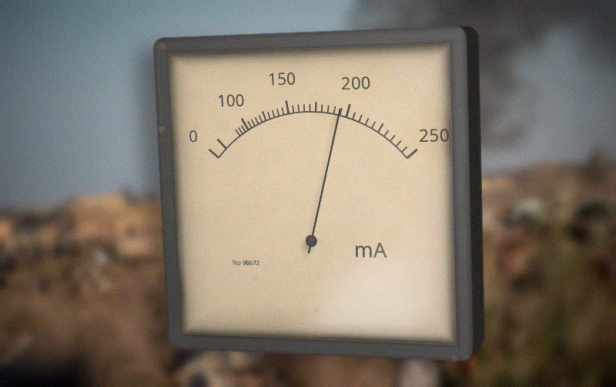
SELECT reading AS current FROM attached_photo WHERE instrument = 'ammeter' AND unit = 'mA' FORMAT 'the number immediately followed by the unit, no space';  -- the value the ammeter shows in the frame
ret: 195mA
